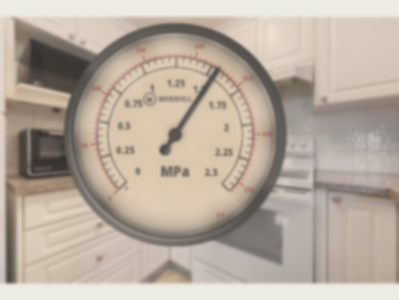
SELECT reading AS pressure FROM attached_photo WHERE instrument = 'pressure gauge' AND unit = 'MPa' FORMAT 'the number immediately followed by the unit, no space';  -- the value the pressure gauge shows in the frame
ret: 1.55MPa
